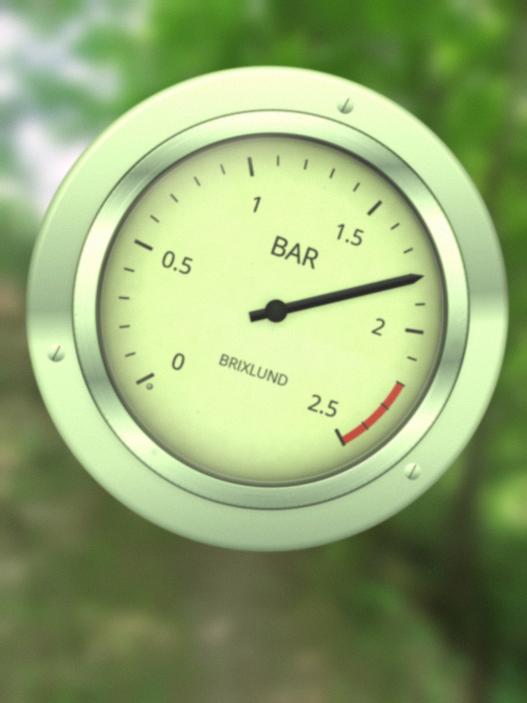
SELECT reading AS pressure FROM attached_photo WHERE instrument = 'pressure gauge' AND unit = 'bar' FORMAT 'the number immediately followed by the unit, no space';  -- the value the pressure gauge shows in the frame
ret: 1.8bar
